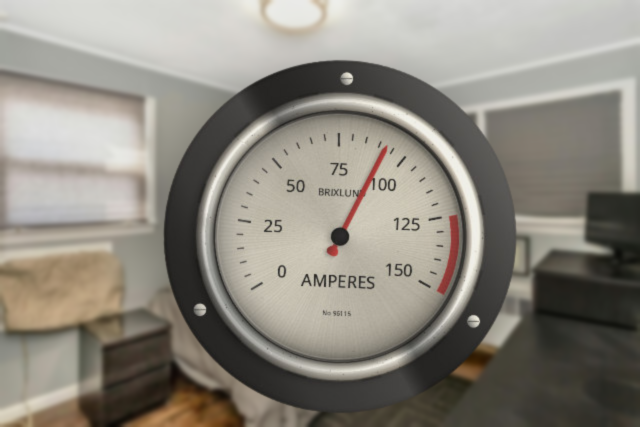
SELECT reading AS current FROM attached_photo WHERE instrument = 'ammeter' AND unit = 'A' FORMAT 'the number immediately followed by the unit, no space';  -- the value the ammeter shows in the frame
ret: 92.5A
